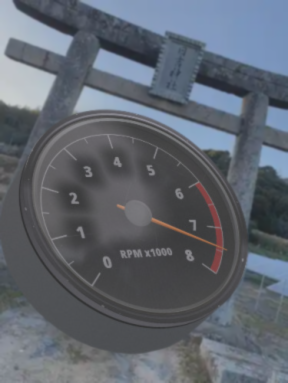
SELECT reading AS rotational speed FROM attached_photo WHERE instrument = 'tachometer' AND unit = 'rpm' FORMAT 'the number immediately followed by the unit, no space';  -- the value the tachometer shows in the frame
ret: 7500rpm
